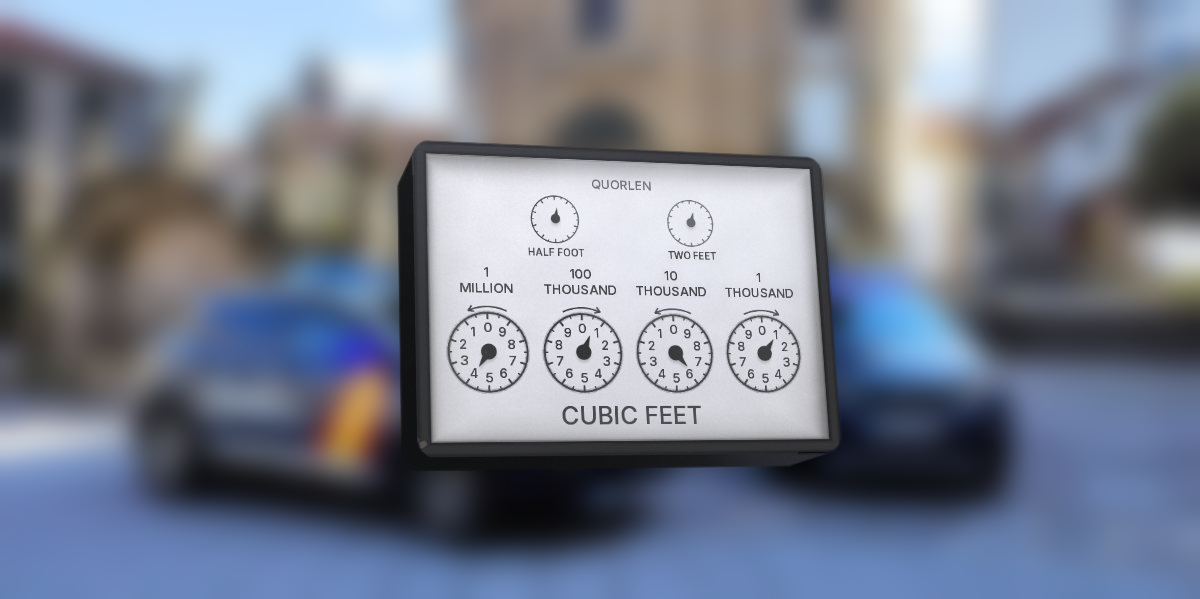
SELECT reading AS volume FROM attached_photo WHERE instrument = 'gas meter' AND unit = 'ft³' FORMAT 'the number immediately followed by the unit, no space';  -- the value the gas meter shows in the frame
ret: 406100ft³
